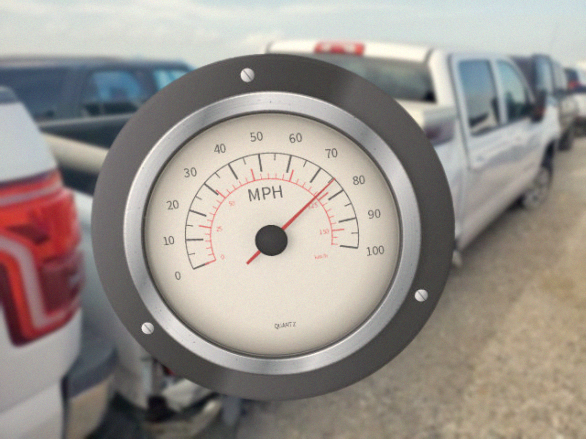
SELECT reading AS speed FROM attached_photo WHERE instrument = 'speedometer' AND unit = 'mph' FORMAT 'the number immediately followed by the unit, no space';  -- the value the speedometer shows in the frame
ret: 75mph
